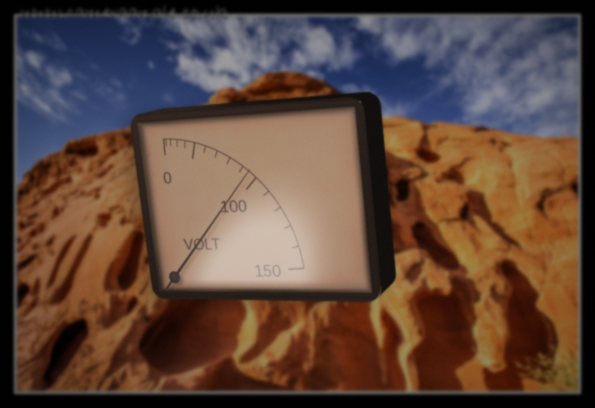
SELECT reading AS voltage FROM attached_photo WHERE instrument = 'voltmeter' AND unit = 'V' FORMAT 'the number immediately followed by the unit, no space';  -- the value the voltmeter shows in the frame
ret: 95V
